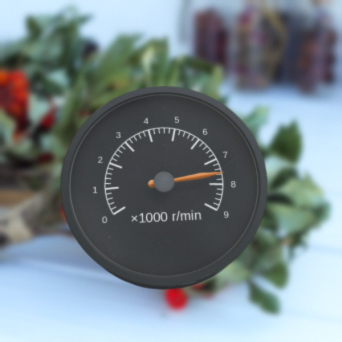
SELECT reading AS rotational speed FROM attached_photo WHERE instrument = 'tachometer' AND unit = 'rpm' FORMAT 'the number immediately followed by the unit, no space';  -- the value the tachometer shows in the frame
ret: 7600rpm
